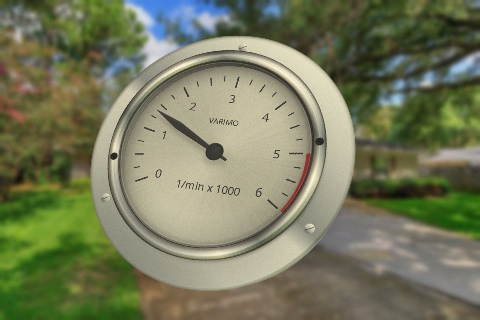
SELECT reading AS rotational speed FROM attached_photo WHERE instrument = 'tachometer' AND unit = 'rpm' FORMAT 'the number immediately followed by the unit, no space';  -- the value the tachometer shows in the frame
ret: 1375rpm
